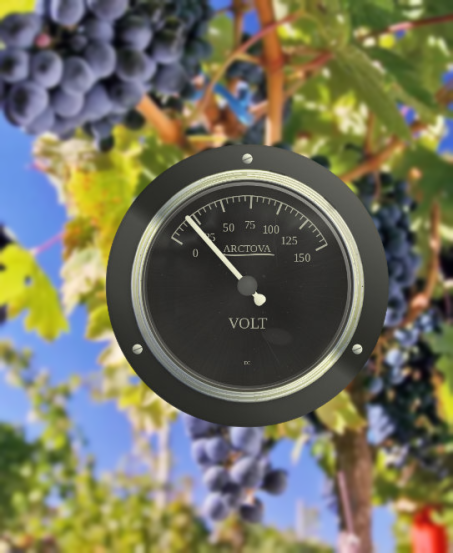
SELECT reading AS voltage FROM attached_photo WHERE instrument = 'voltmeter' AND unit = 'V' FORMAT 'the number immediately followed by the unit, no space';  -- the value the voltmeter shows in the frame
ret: 20V
